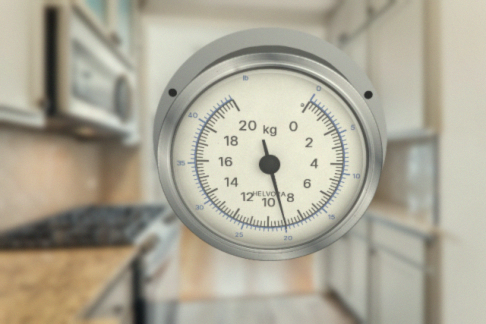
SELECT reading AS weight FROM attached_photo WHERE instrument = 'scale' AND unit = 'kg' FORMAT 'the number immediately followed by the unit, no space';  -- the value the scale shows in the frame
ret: 9kg
